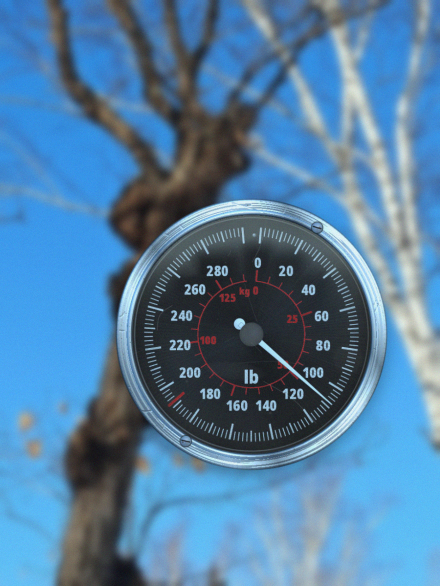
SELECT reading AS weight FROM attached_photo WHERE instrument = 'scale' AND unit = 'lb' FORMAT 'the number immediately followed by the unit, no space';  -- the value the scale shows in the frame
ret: 108lb
